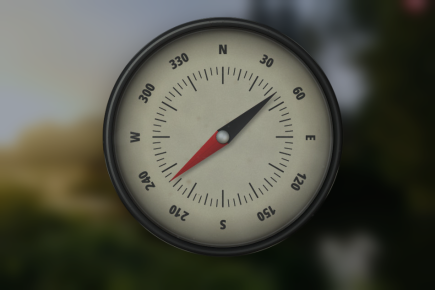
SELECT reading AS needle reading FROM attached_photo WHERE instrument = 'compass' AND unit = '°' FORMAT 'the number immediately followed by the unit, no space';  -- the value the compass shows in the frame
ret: 230°
